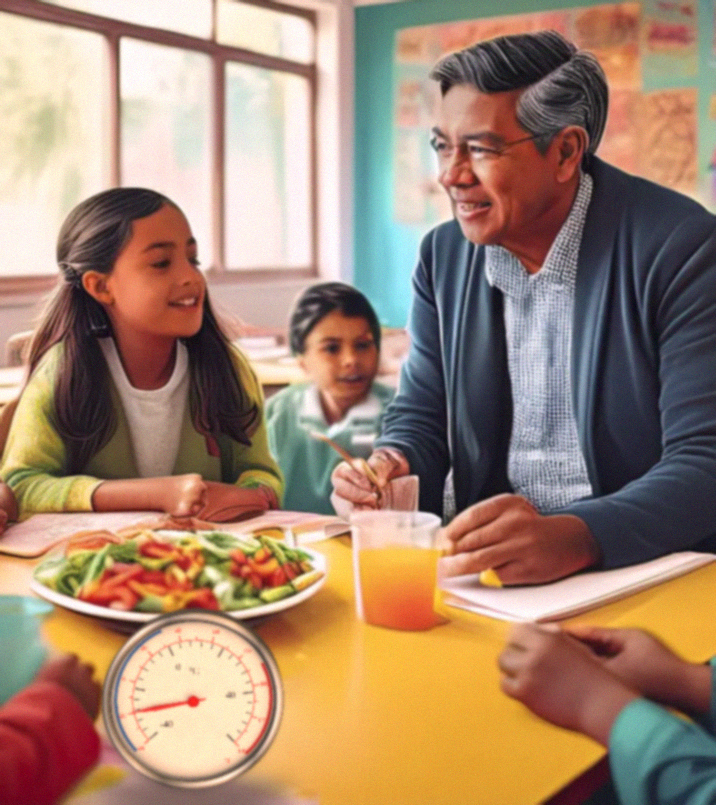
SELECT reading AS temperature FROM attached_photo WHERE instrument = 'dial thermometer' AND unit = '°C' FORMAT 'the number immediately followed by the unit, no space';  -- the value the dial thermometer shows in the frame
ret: -28°C
